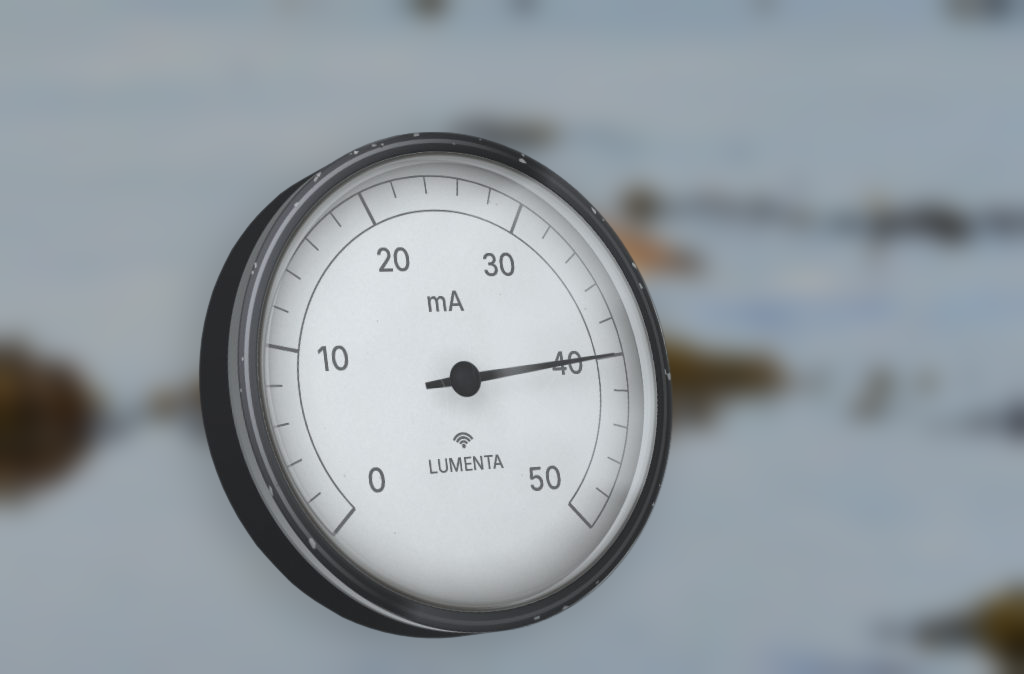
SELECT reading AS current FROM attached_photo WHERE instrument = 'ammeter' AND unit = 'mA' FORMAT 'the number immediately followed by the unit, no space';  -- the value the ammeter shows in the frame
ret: 40mA
